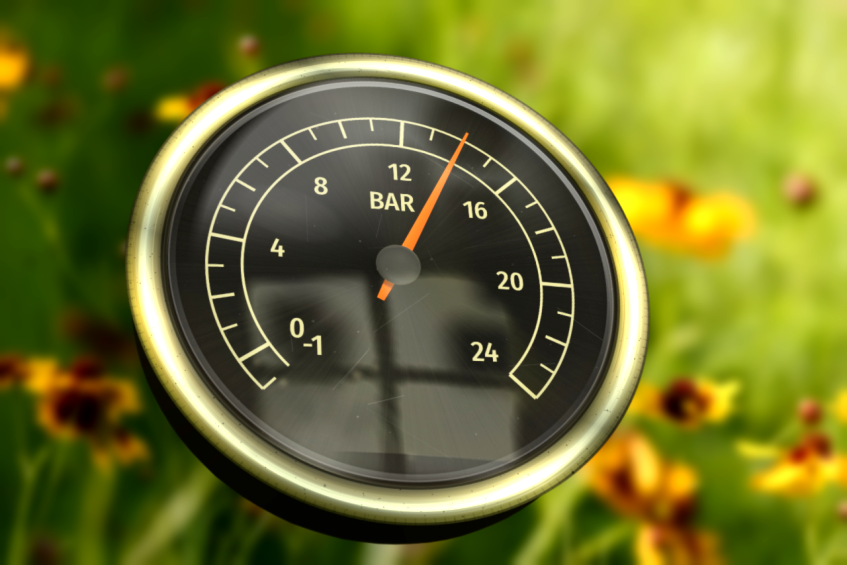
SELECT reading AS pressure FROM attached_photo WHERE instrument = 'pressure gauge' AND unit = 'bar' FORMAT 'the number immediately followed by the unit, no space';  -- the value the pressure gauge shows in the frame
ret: 14bar
